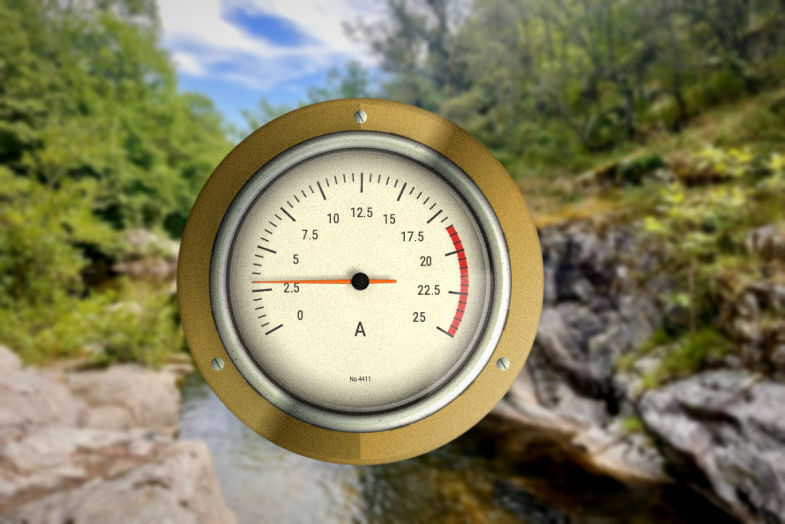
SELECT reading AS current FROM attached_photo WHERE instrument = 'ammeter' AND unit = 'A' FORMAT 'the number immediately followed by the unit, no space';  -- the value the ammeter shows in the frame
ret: 3A
